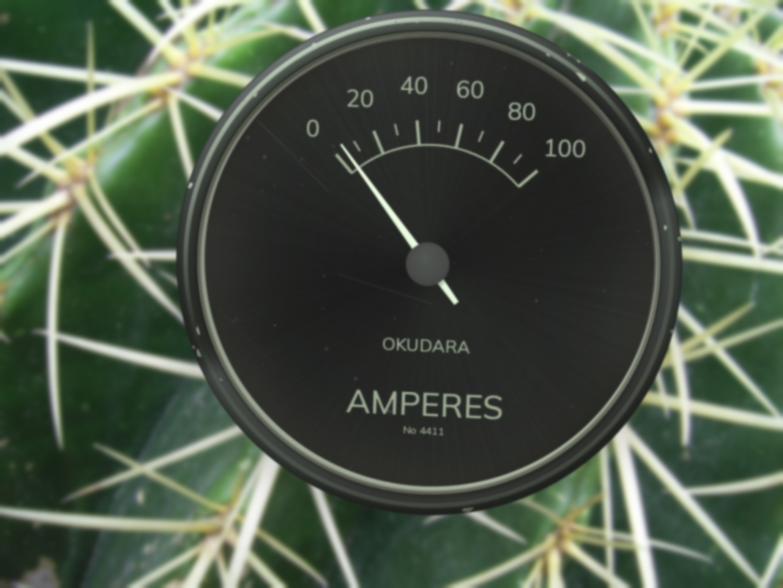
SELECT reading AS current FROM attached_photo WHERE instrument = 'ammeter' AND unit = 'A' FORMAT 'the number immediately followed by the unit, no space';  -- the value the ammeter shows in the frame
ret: 5A
